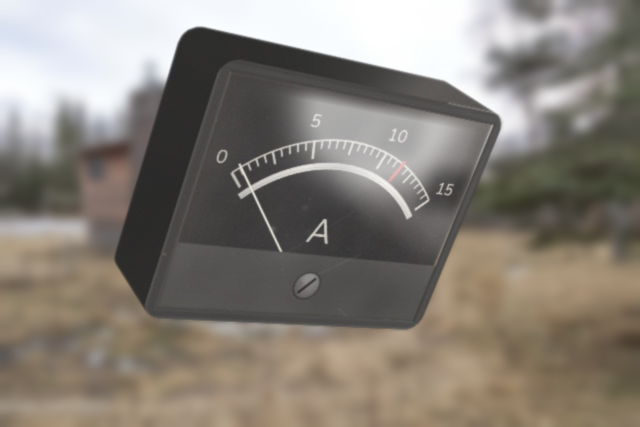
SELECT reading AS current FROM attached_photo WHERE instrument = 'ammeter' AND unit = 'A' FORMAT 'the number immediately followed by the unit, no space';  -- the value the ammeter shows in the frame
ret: 0.5A
